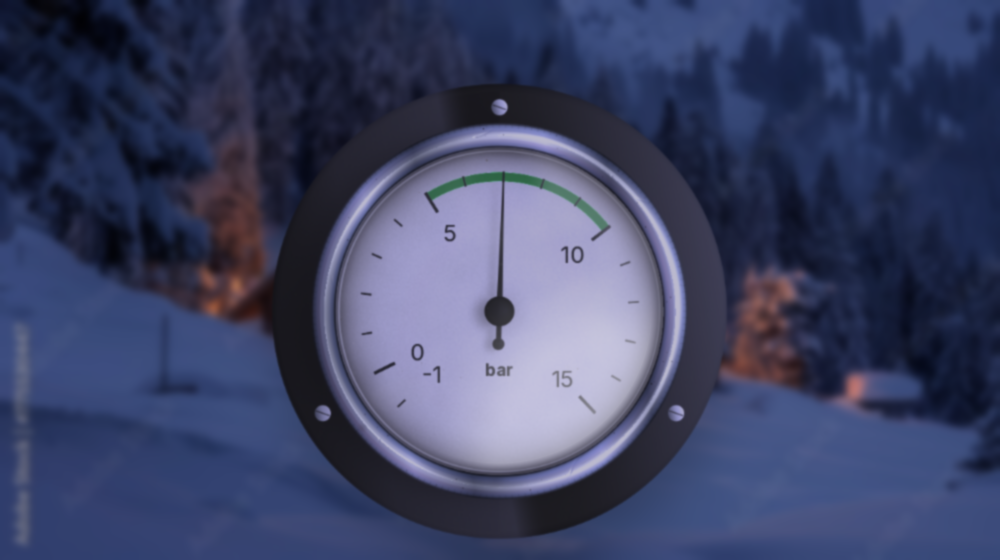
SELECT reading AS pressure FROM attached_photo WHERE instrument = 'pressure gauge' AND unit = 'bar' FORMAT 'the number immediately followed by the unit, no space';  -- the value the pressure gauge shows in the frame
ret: 7bar
